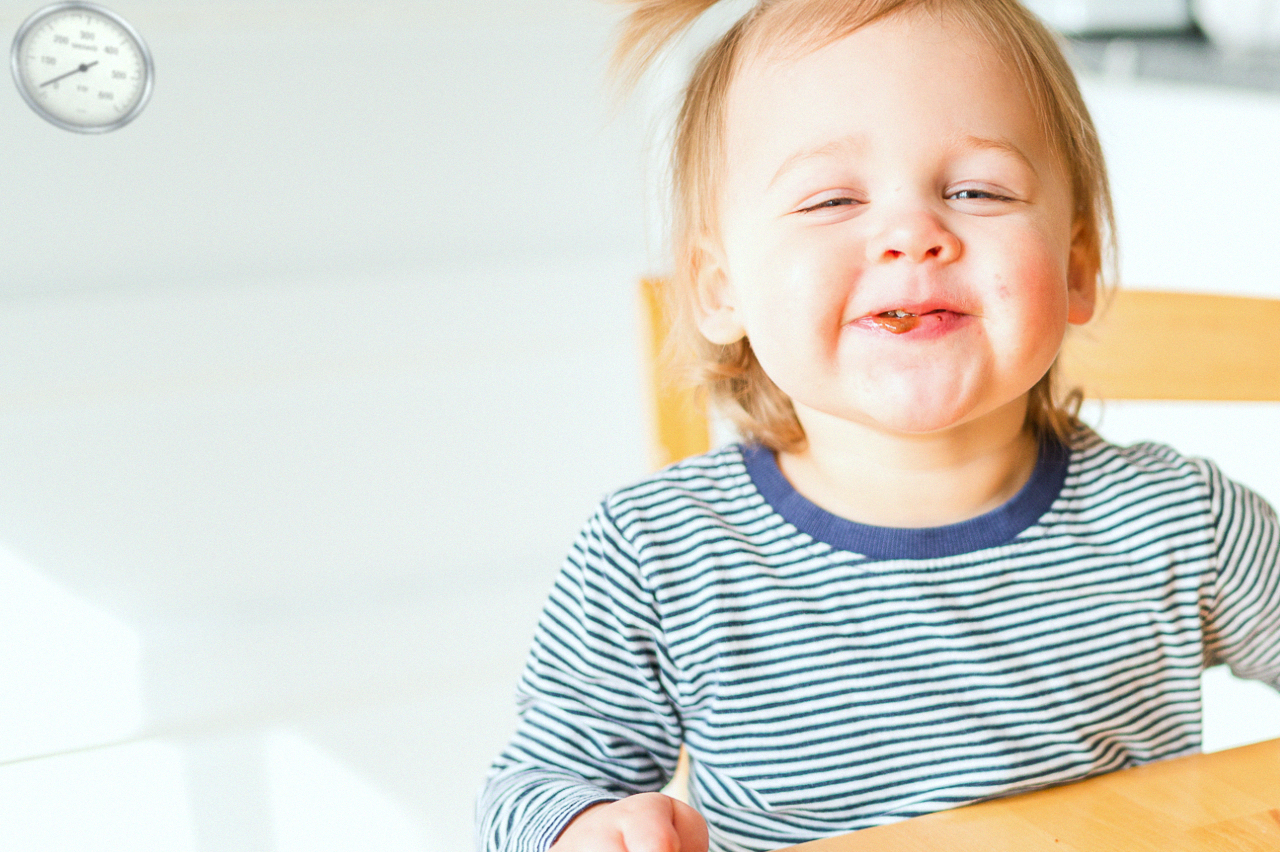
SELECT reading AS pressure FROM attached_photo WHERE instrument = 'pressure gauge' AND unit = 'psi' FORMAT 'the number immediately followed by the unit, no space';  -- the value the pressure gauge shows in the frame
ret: 20psi
